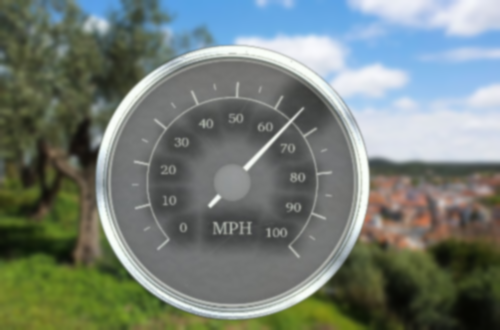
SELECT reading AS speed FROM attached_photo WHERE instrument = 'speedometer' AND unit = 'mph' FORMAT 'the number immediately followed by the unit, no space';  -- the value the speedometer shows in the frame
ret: 65mph
